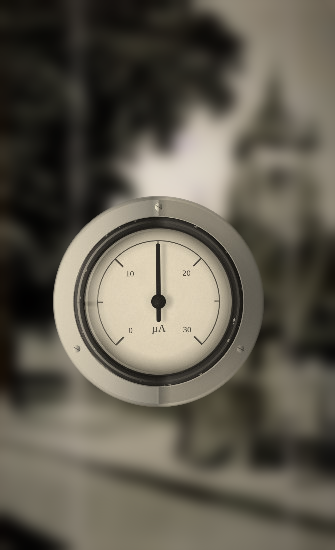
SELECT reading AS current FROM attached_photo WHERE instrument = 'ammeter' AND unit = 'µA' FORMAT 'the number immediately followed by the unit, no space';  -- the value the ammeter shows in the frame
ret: 15µA
